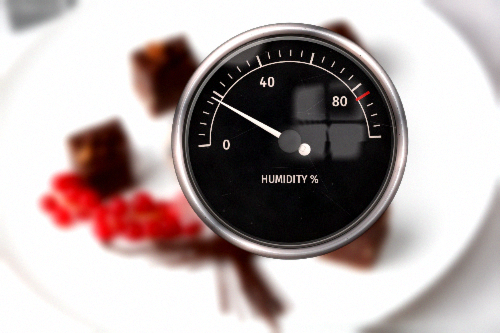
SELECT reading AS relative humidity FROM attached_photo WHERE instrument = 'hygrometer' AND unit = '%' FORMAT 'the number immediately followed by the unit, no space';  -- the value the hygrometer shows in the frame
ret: 18%
